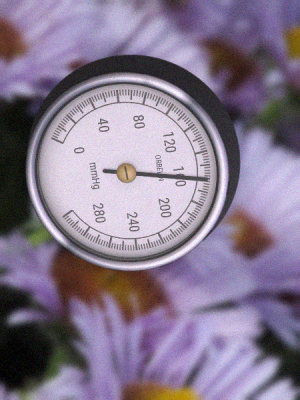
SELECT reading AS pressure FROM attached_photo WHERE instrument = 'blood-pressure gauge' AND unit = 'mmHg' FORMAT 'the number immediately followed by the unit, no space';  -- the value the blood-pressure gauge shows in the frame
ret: 160mmHg
